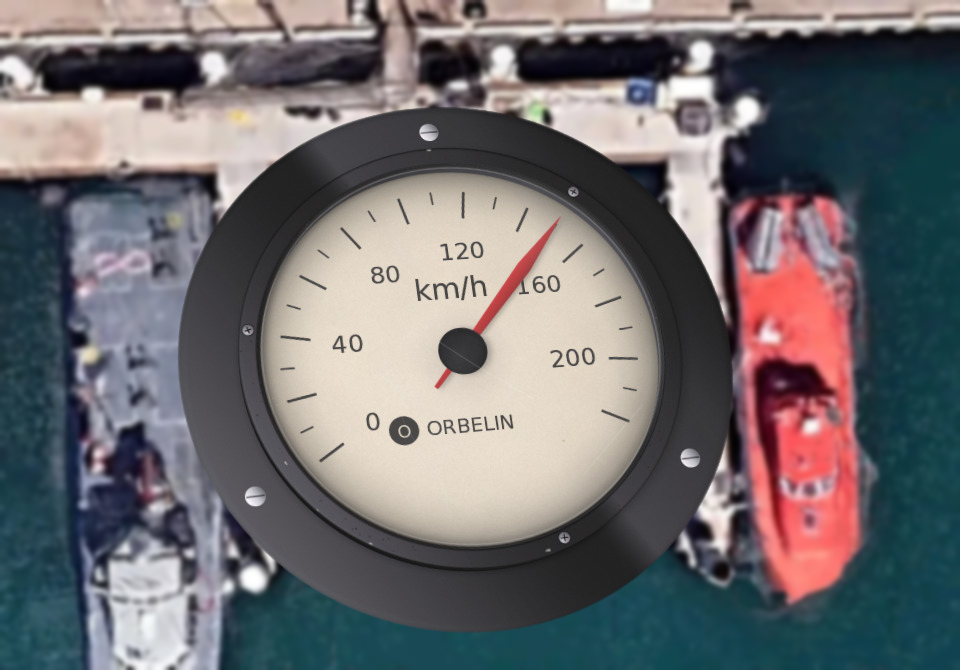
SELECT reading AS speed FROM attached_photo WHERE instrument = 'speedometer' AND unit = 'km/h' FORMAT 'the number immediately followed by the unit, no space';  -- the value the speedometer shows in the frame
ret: 150km/h
